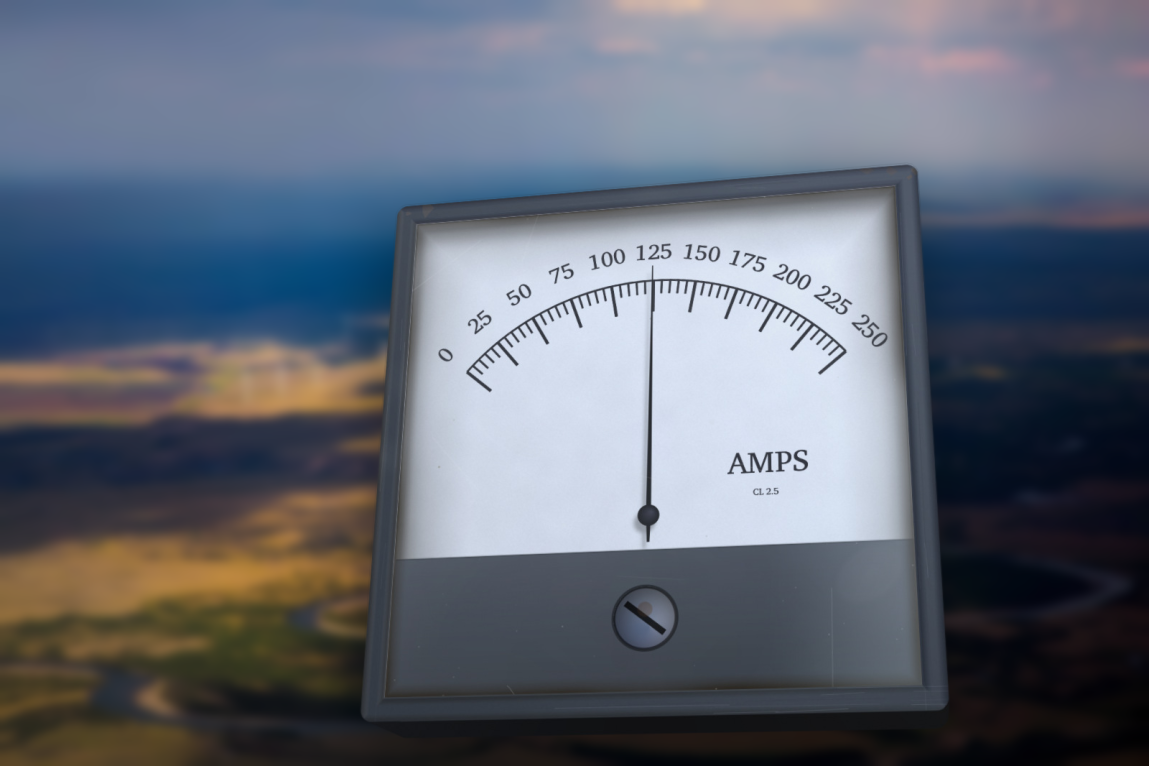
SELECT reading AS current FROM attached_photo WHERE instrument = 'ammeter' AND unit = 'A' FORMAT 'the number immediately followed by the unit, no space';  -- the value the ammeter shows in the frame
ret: 125A
